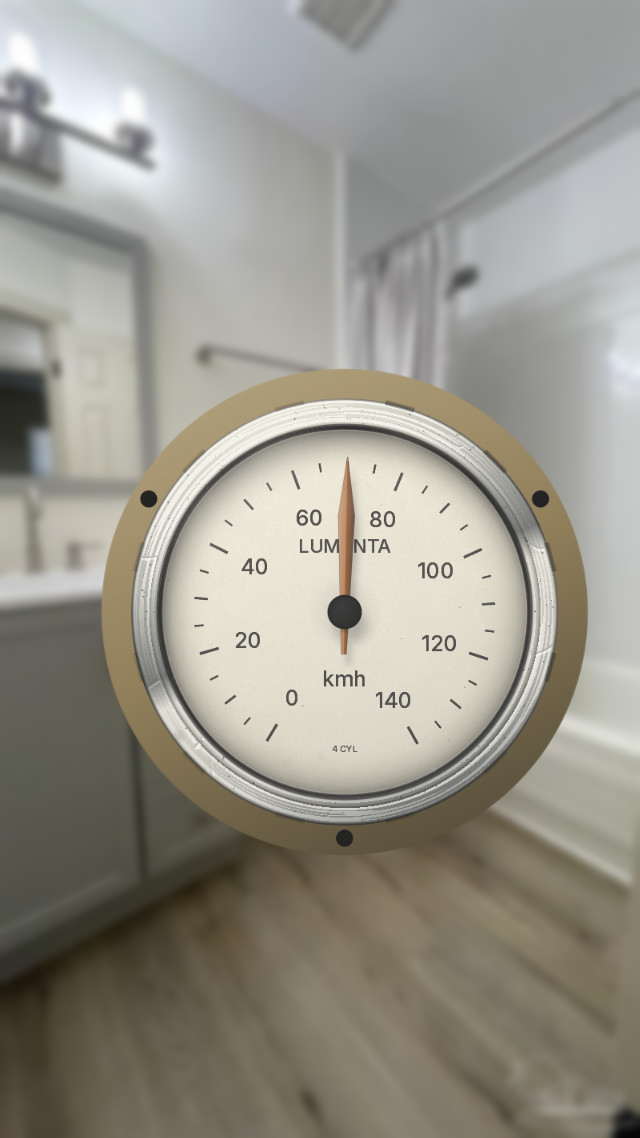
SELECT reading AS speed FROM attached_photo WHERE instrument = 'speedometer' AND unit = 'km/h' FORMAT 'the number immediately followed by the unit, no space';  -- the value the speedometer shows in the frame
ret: 70km/h
